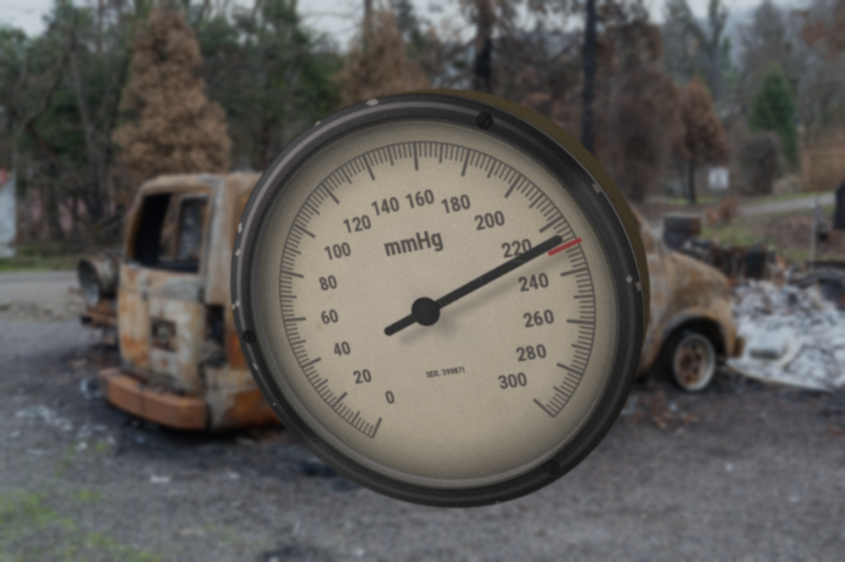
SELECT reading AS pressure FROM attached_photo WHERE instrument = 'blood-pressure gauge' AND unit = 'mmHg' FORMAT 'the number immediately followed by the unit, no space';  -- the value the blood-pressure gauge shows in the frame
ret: 226mmHg
